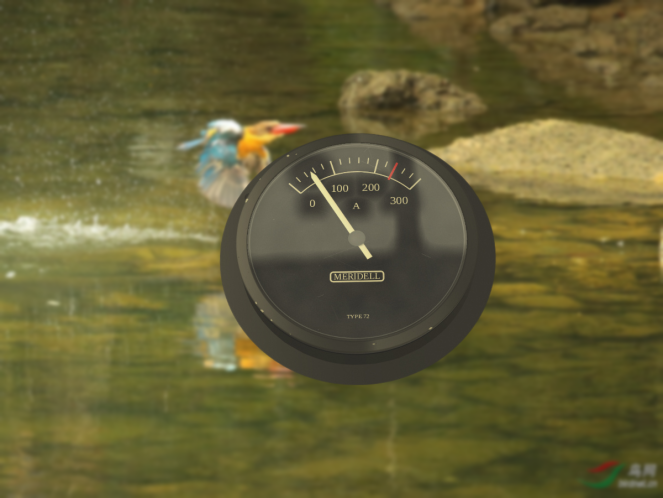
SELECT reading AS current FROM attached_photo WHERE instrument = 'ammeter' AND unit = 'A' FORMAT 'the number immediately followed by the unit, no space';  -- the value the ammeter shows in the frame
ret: 50A
